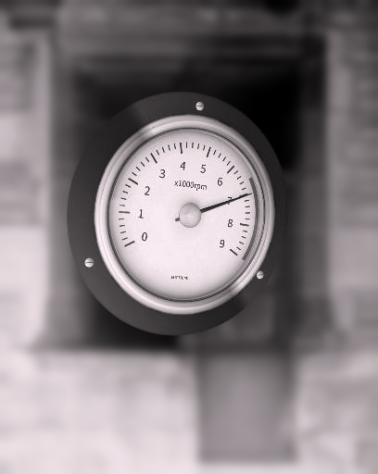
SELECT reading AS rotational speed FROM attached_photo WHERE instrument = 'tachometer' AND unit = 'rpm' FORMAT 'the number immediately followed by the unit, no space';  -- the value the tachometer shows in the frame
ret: 7000rpm
